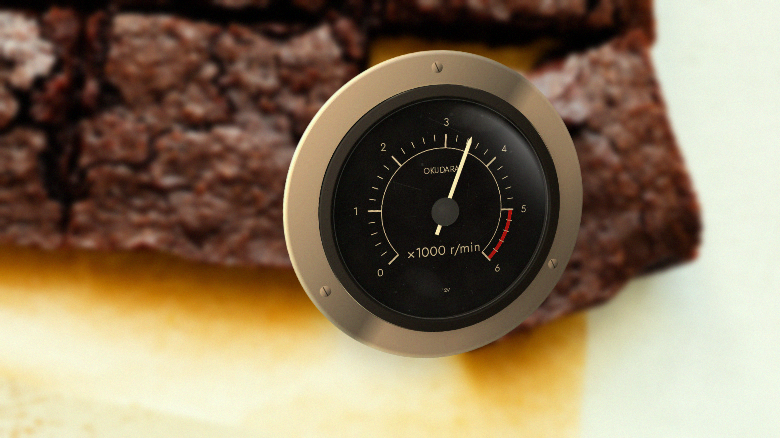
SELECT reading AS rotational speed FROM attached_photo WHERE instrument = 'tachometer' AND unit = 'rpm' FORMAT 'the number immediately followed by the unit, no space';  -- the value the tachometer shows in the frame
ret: 3400rpm
